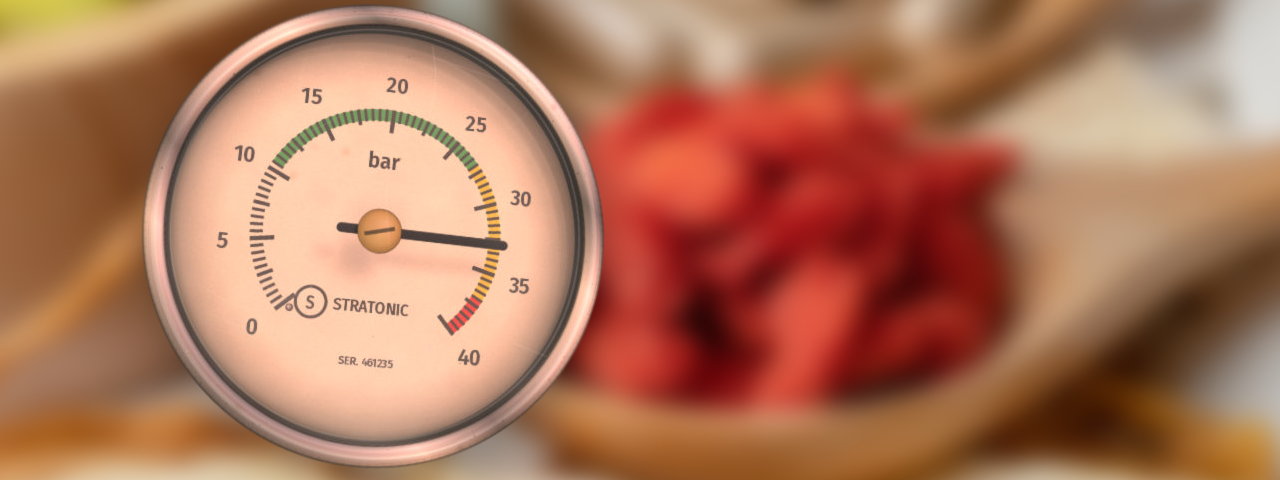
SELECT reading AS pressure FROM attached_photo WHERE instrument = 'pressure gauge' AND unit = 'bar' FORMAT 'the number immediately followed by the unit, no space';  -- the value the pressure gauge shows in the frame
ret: 33bar
